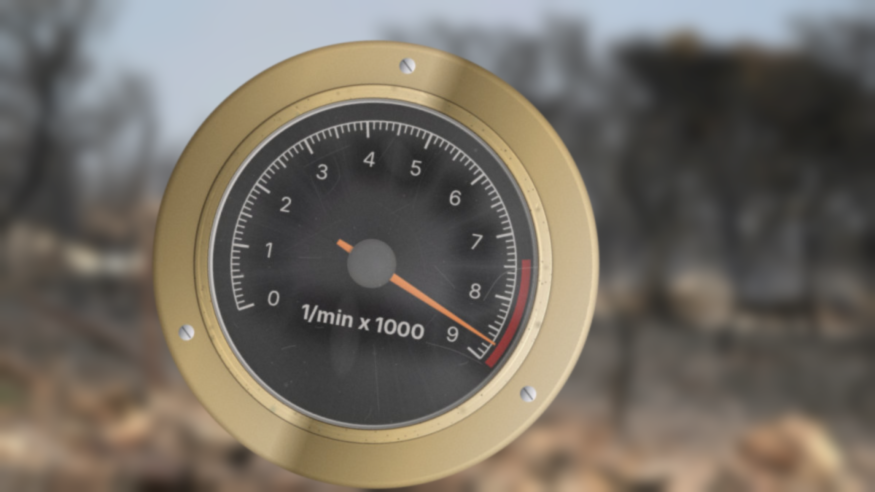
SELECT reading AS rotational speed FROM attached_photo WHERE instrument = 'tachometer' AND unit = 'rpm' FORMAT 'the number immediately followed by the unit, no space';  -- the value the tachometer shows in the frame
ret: 8700rpm
